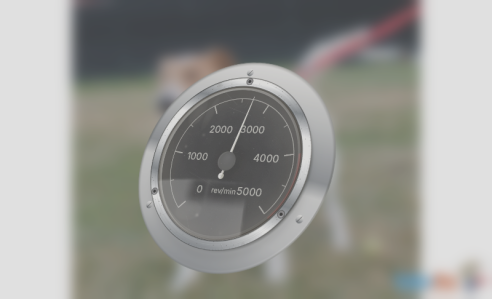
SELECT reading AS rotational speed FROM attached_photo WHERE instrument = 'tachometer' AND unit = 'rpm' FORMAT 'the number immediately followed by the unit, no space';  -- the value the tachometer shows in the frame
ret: 2750rpm
